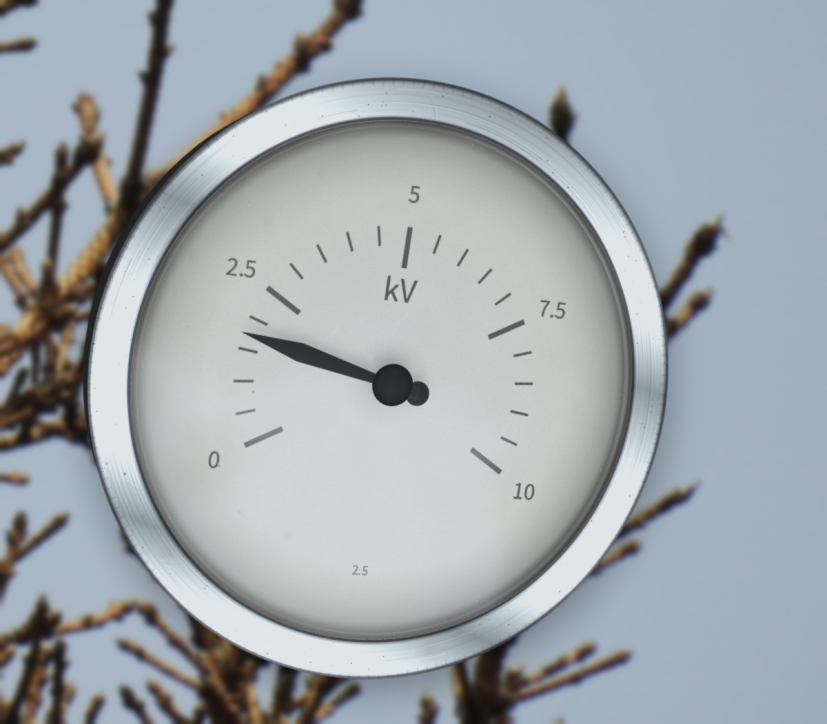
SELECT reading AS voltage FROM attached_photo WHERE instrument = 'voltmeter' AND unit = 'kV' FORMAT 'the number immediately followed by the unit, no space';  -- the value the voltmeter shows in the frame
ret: 1.75kV
